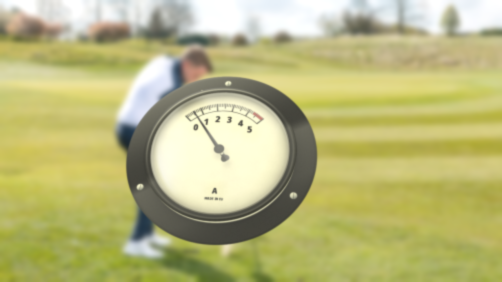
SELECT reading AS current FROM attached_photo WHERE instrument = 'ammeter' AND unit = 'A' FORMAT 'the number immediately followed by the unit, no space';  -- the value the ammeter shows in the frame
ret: 0.5A
